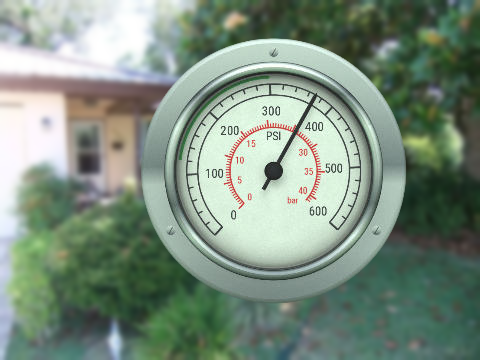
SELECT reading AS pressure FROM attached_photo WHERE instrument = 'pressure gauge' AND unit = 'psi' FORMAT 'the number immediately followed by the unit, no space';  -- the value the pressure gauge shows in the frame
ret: 370psi
